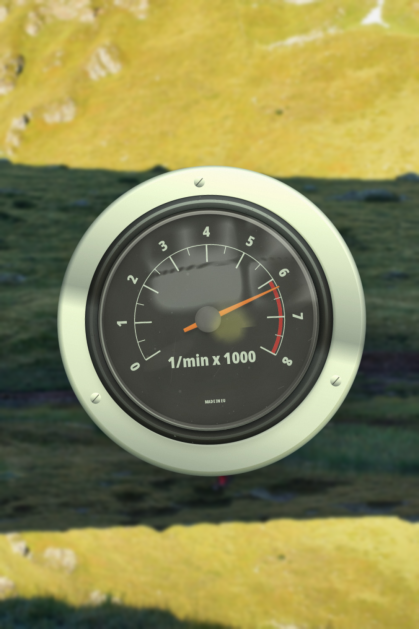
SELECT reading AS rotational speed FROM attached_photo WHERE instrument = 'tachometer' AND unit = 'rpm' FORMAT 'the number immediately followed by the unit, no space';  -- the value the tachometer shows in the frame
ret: 6250rpm
